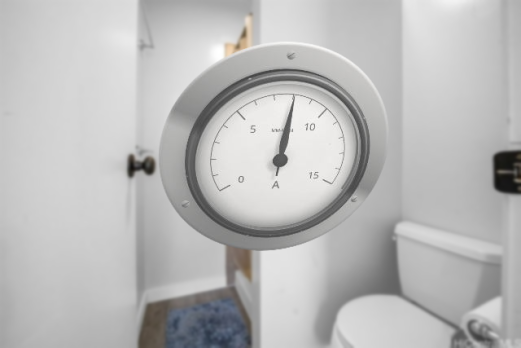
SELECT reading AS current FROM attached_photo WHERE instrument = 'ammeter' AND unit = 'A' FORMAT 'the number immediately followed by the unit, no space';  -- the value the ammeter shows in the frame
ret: 8A
